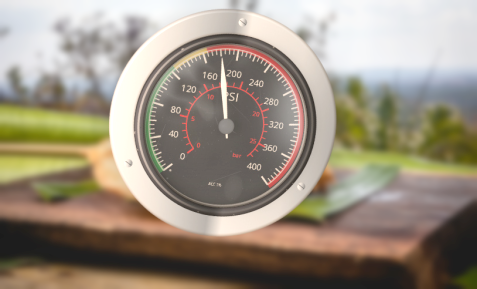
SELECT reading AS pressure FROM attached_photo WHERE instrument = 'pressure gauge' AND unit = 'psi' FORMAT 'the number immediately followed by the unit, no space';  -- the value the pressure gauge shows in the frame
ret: 180psi
